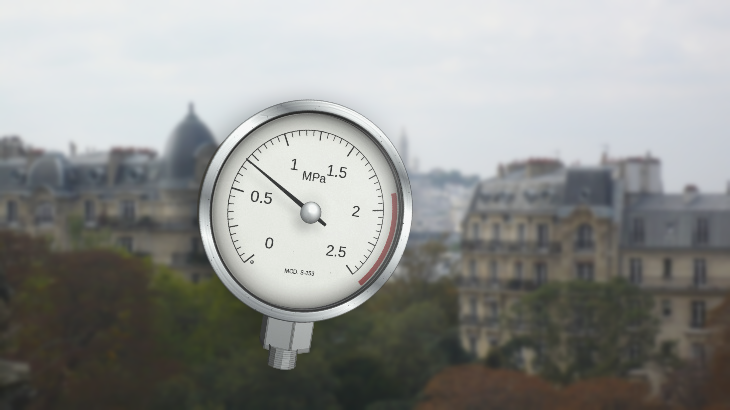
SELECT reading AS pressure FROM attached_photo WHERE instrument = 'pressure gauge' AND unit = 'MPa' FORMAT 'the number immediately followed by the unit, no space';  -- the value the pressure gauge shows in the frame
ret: 0.7MPa
